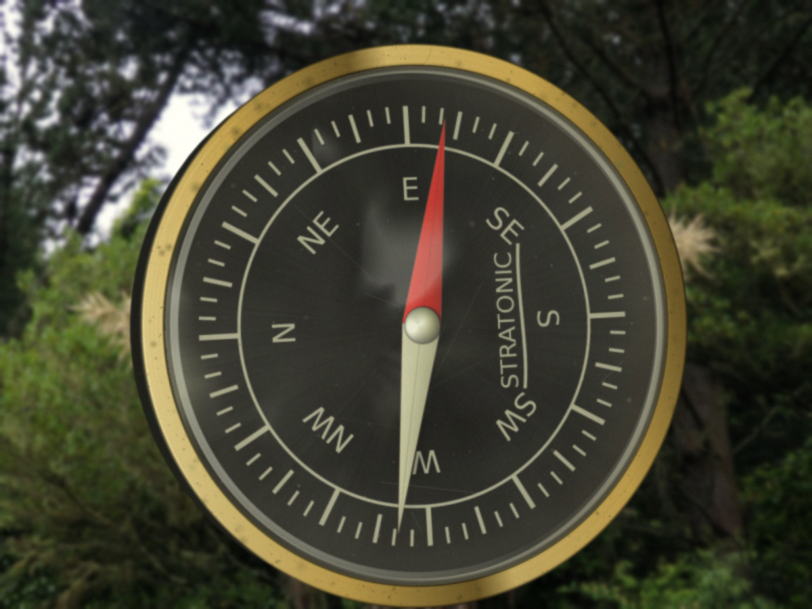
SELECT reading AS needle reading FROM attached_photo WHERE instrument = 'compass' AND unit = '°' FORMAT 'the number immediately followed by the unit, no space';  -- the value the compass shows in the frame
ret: 100°
